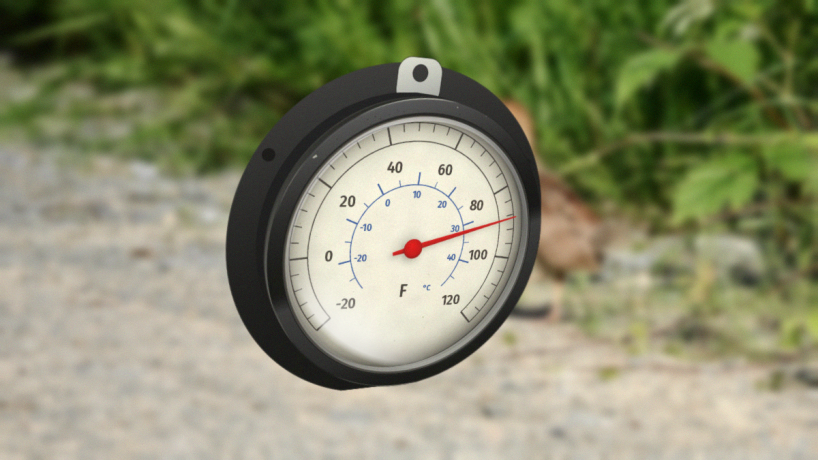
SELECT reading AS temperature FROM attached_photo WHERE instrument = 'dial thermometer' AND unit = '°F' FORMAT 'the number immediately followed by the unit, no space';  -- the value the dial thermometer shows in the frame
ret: 88°F
